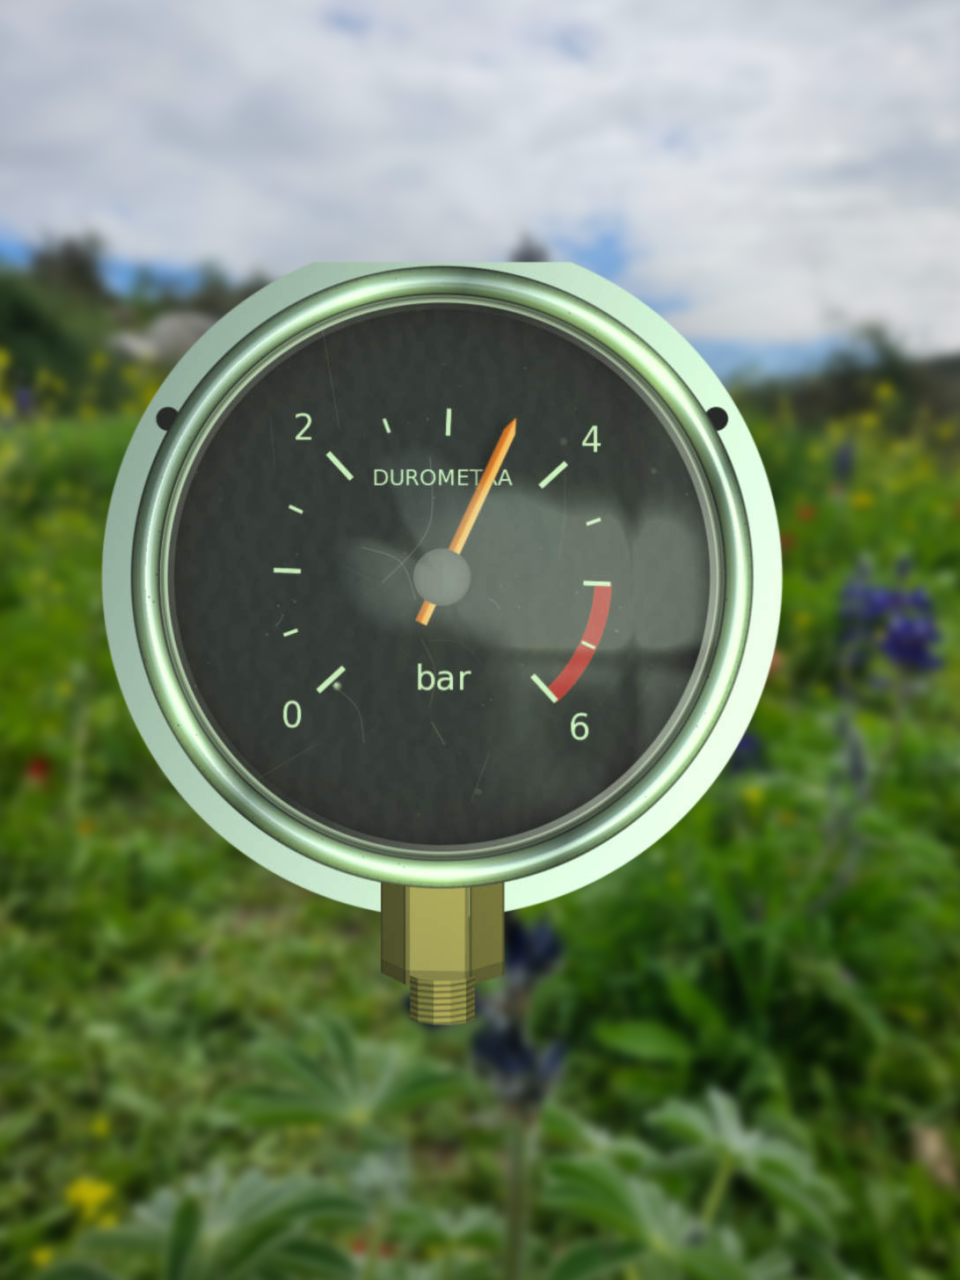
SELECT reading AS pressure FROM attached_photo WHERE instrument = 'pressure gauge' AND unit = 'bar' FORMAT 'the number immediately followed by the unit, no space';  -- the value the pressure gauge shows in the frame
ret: 3.5bar
